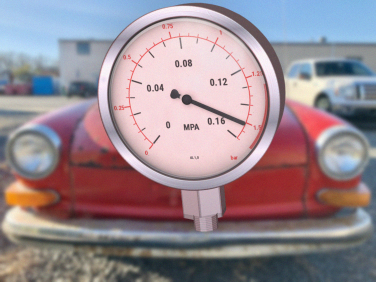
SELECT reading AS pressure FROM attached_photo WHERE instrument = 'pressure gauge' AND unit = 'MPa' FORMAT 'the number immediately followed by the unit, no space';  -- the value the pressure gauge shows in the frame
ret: 0.15MPa
